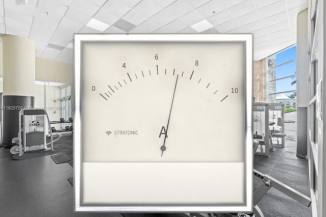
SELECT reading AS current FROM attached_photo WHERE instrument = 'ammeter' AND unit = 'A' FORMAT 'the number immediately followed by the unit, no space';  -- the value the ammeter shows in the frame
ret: 7.25A
